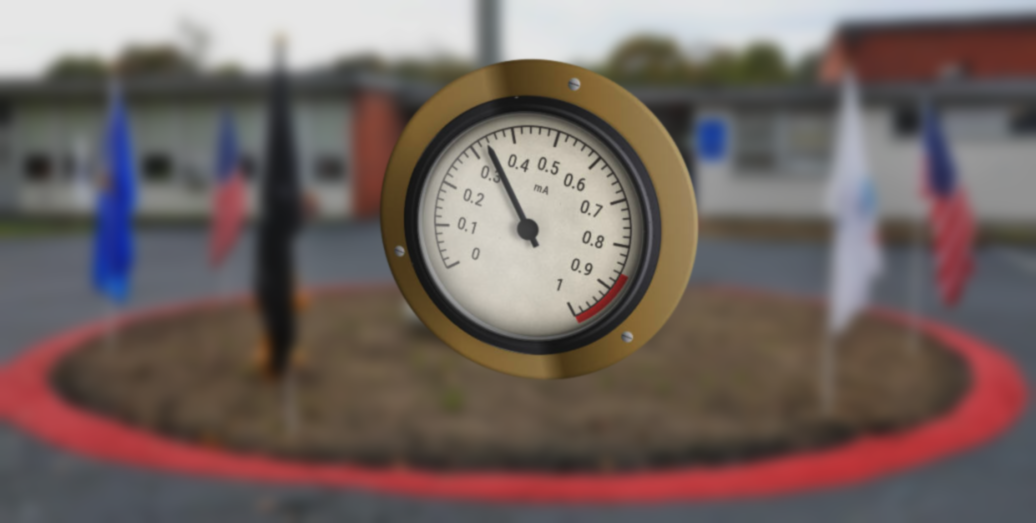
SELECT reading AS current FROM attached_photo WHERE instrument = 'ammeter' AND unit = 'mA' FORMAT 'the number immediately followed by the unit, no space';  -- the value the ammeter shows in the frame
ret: 0.34mA
